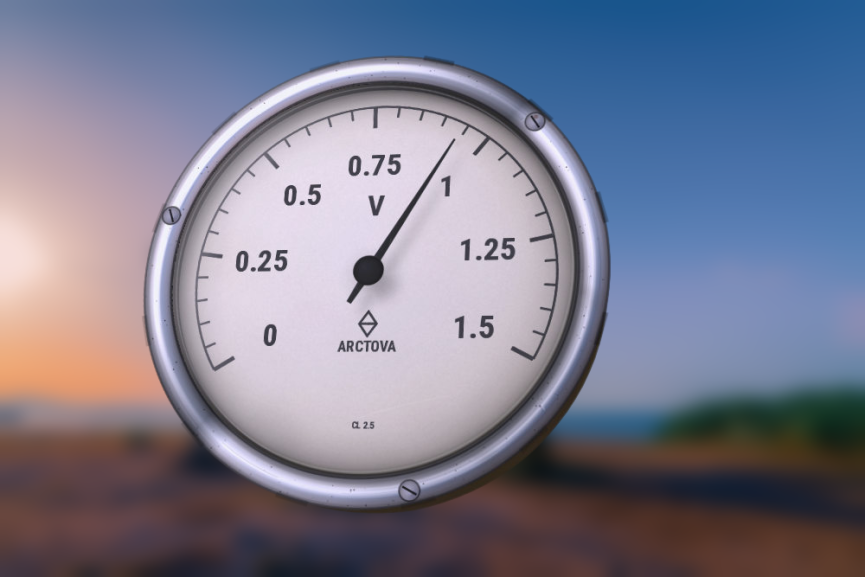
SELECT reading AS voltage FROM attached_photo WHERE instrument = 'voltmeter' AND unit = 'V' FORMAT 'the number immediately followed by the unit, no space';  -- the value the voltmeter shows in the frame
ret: 0.95V
